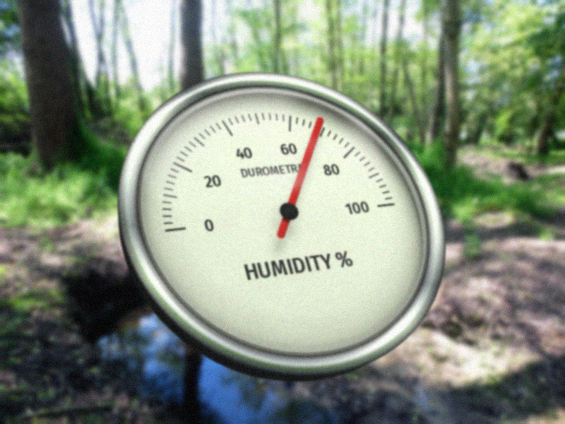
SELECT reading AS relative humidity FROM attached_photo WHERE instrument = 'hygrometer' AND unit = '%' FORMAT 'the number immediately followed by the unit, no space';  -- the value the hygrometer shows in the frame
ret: 68%
